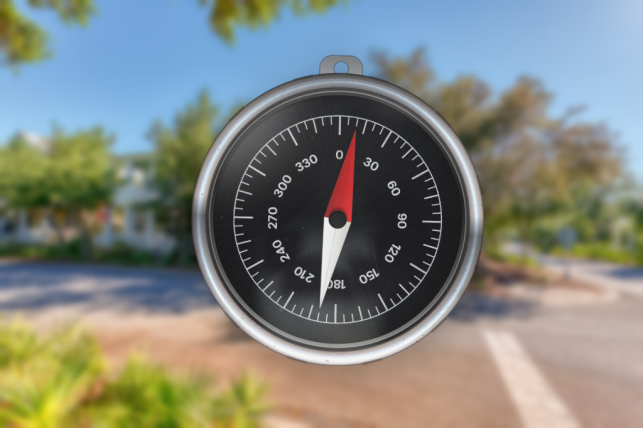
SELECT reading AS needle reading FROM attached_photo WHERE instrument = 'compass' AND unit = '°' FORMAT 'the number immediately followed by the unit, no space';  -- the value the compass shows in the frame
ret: 10°
